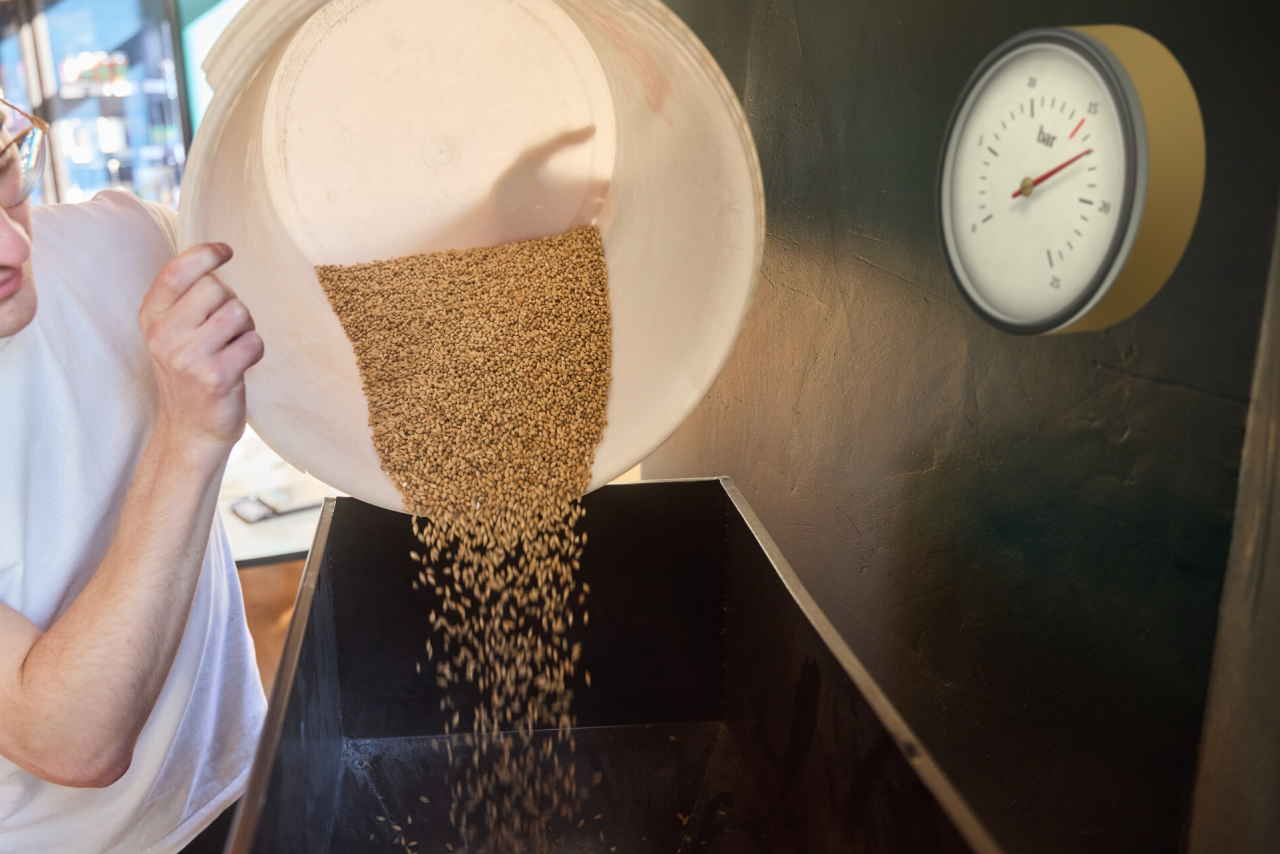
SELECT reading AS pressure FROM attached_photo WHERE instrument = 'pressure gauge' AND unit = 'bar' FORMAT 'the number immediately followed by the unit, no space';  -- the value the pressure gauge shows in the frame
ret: 17bar
